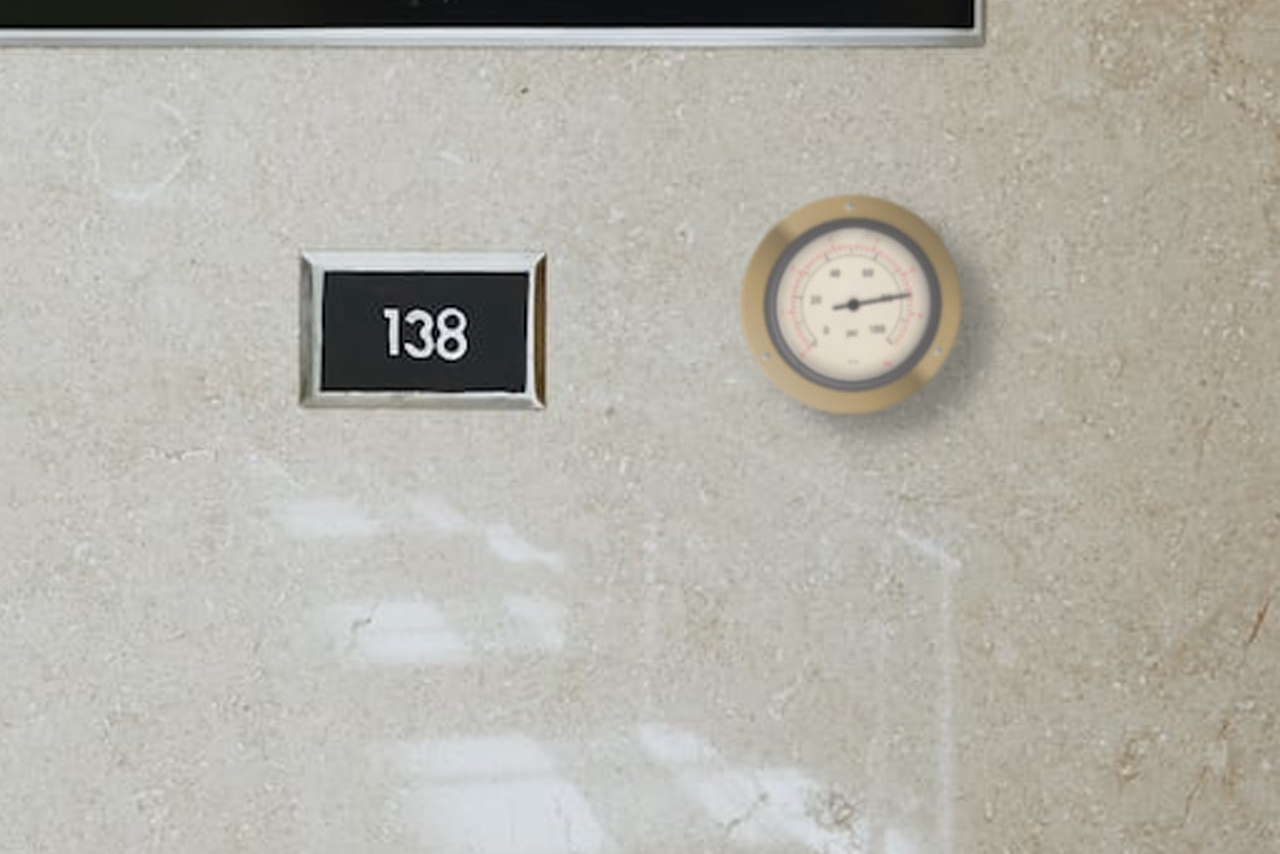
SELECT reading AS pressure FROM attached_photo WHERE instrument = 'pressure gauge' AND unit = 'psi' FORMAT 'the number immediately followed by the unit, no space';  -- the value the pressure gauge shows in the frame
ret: 80psi
